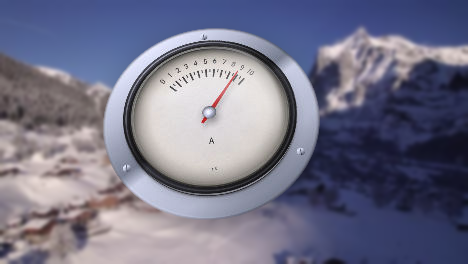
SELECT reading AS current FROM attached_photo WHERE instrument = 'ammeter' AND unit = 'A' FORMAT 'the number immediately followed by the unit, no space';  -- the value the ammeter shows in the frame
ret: 9A
